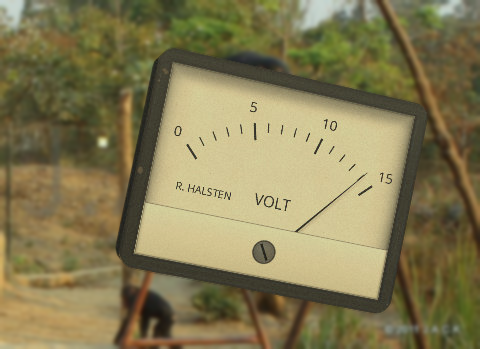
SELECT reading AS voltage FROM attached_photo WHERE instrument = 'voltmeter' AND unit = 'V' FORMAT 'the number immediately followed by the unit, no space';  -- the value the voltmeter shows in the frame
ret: 14V
